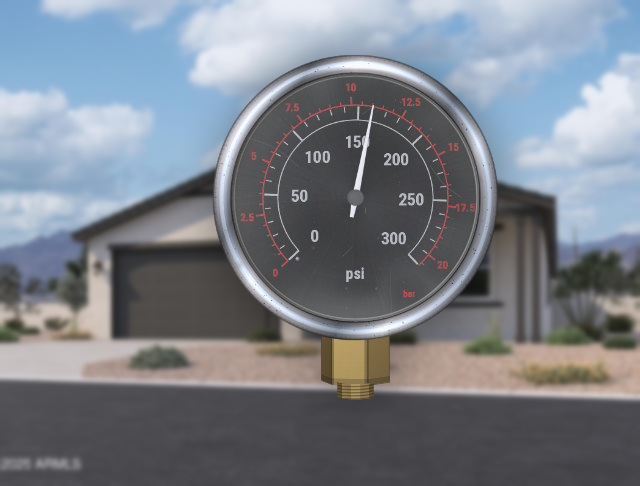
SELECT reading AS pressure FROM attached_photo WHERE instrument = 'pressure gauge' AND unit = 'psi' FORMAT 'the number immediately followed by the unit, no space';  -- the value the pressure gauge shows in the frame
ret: 160psi
